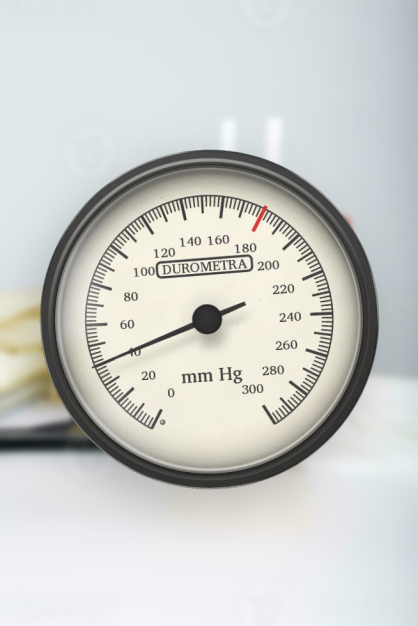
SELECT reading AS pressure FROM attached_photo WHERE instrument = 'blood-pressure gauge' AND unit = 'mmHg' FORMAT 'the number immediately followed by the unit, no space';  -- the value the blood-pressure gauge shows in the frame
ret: 40mmHg
